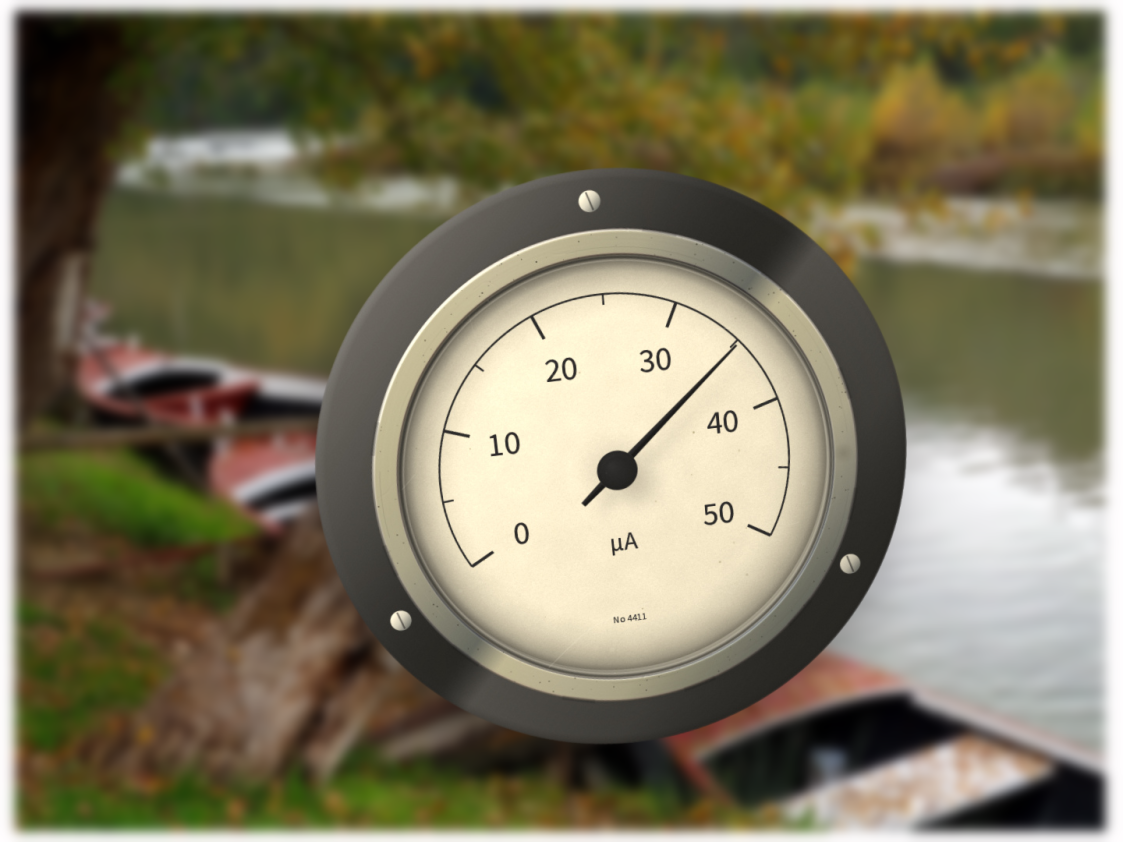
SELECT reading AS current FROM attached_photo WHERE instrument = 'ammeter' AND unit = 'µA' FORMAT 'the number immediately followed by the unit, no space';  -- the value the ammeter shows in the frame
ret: 35µA
